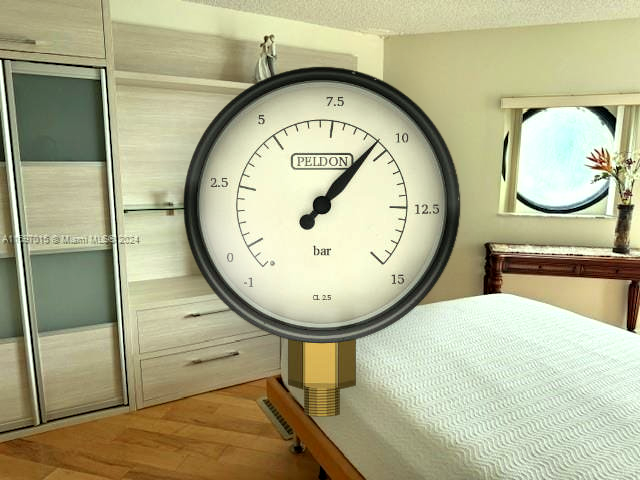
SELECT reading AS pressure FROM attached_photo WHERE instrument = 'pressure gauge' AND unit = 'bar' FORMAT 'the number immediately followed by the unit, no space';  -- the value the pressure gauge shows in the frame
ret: 9.5bar
